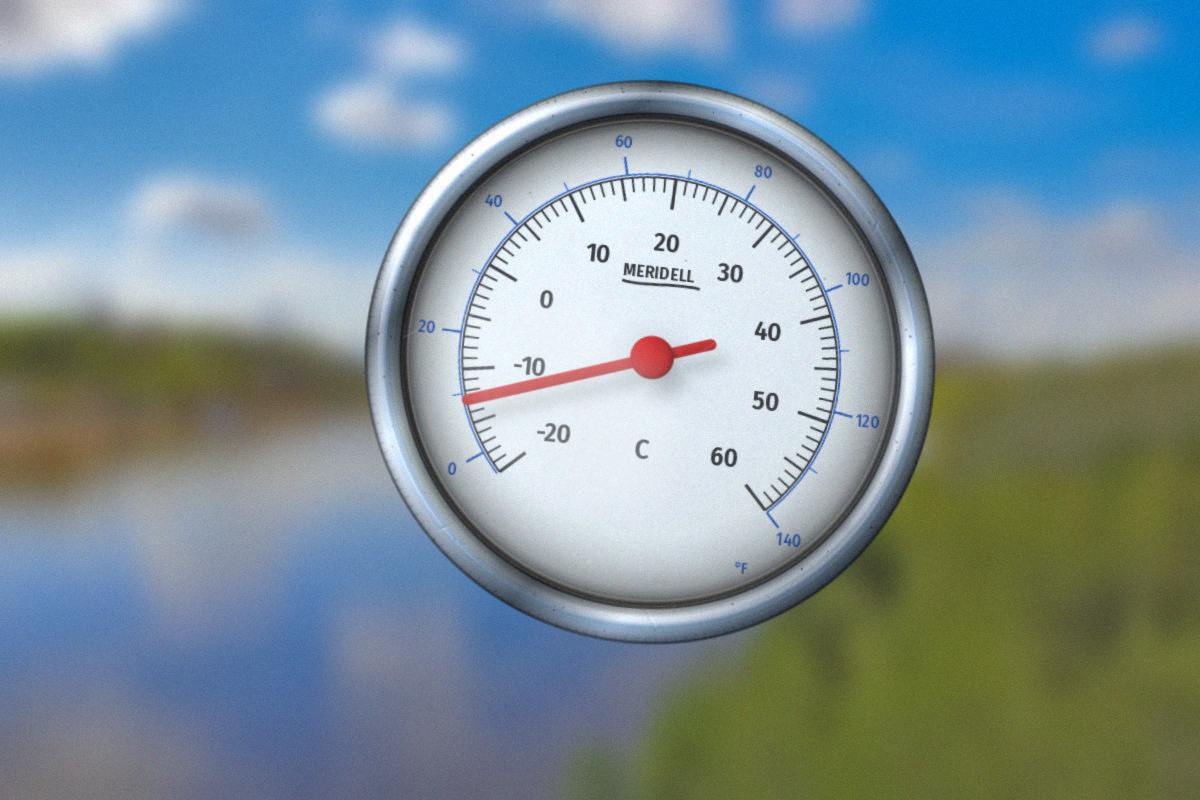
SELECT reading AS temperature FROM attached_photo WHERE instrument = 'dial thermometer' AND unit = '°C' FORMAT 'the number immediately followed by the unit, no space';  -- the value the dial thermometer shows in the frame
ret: -13°C
